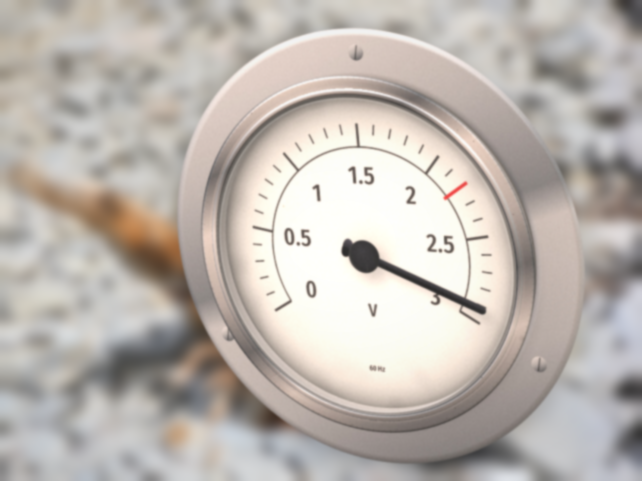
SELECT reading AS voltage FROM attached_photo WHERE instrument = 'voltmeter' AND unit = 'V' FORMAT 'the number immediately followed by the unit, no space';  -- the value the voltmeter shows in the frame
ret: 2.9V
